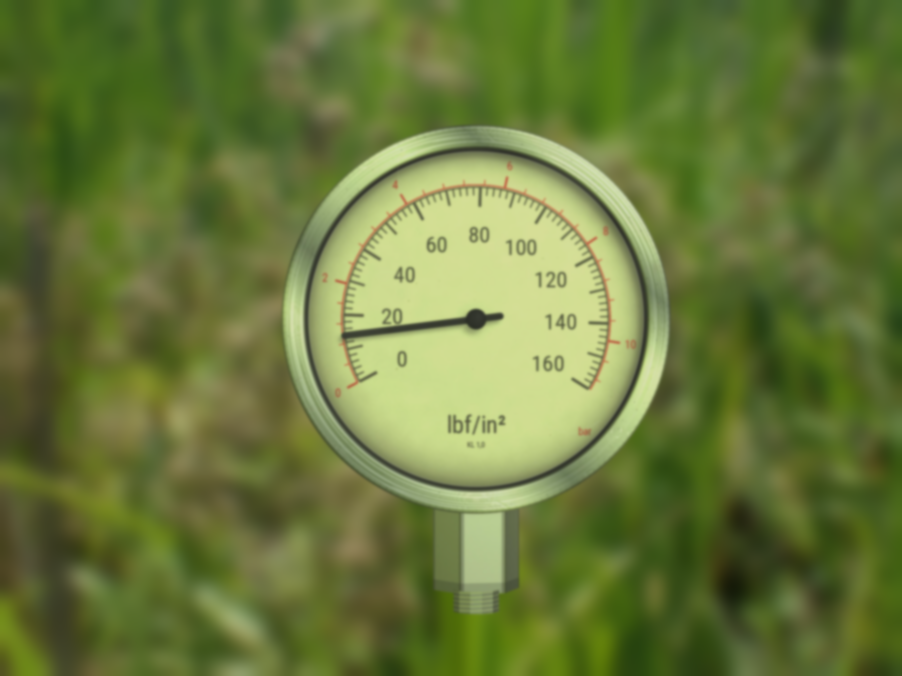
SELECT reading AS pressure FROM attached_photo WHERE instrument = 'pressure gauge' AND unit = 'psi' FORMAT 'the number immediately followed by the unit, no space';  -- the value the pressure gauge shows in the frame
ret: 14psi
